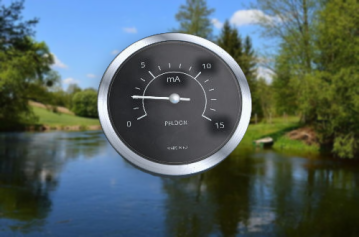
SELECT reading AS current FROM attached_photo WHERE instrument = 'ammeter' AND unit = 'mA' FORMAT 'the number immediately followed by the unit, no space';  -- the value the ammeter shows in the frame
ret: 2mA
